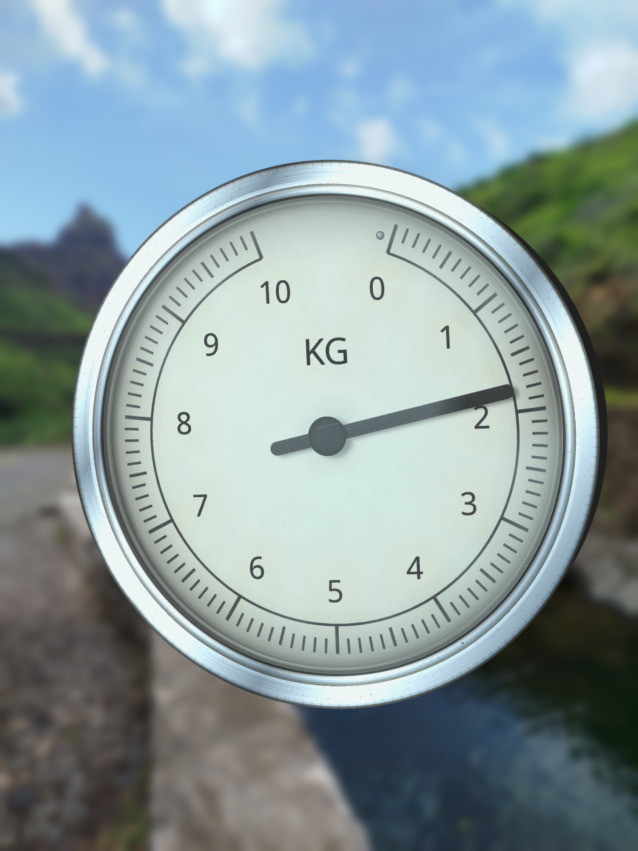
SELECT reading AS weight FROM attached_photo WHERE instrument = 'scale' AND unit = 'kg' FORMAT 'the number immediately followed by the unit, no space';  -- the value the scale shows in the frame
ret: 1.8kg
